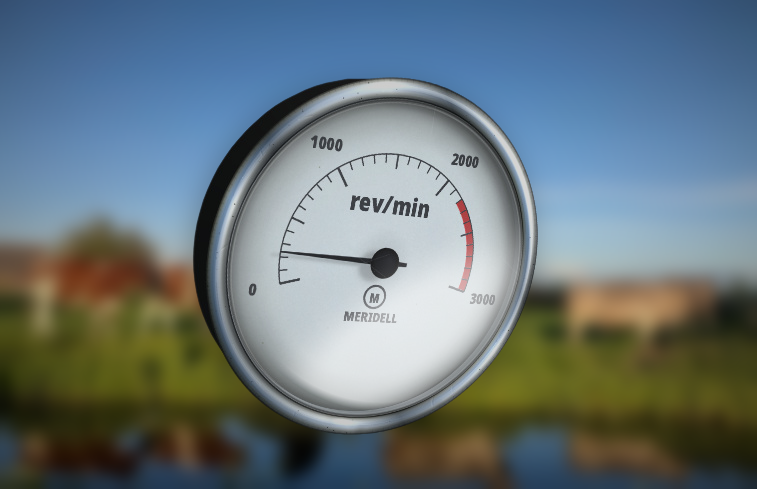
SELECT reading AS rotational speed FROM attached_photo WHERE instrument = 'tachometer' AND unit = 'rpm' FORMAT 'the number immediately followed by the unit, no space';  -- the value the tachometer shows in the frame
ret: 250rpm
